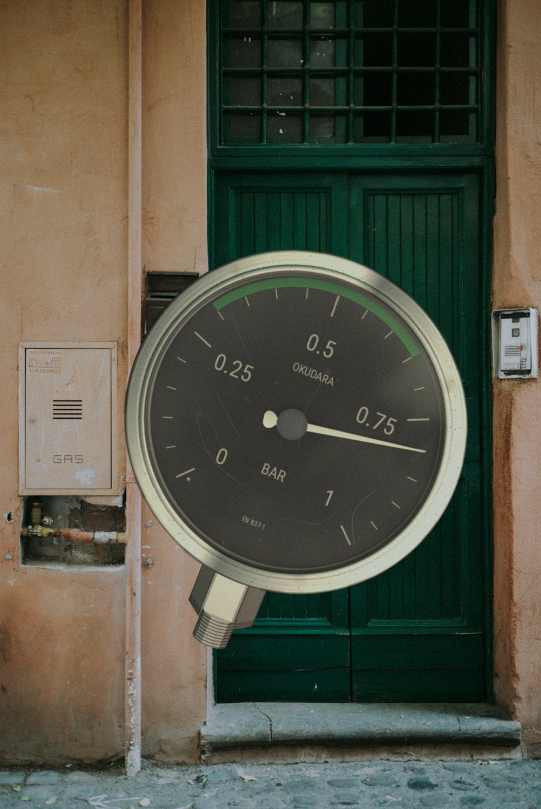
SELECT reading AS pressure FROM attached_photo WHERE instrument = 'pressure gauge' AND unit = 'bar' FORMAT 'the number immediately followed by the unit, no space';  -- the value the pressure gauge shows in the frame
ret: 0.8bar
